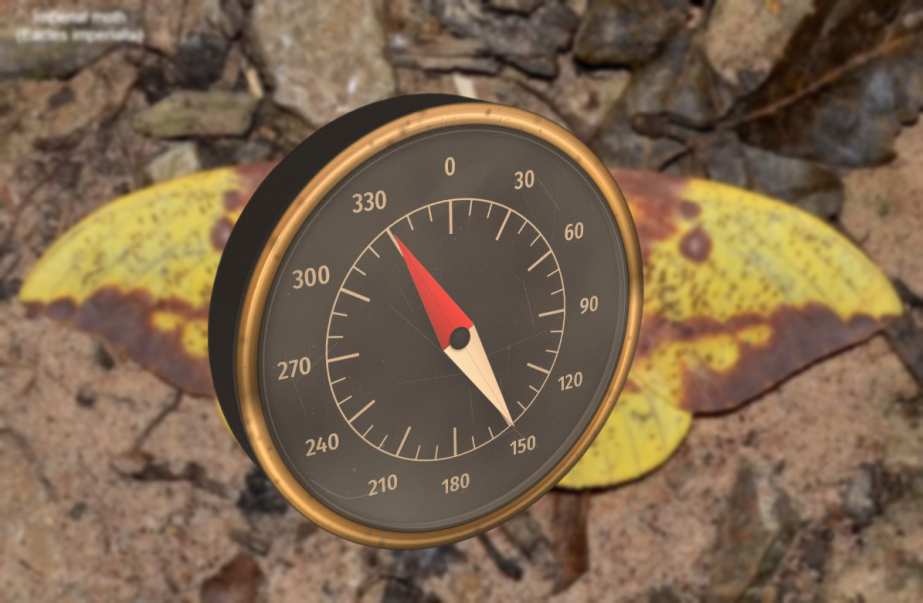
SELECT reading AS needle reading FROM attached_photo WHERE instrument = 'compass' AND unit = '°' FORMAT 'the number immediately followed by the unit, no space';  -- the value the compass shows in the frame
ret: 330°
